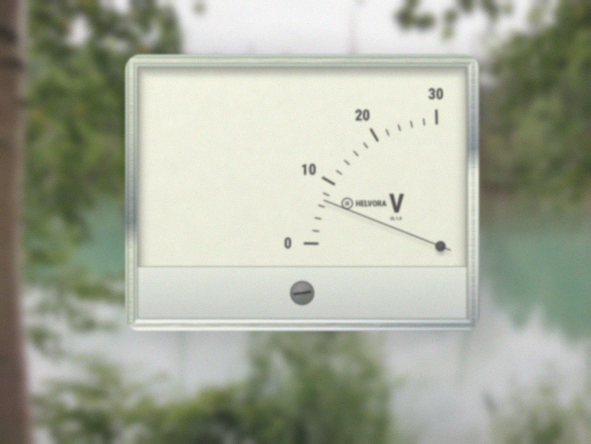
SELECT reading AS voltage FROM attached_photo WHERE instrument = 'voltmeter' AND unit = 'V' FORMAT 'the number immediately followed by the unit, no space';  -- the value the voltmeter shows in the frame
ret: 7V
